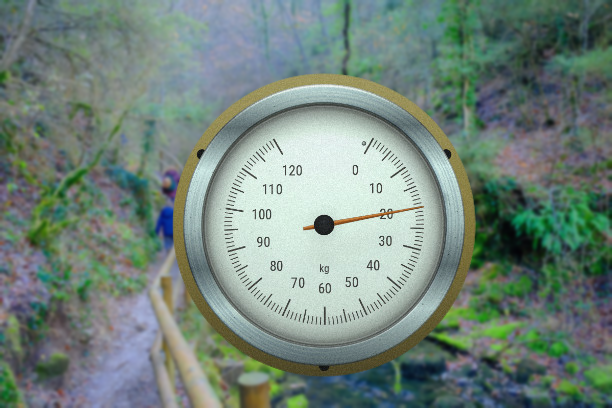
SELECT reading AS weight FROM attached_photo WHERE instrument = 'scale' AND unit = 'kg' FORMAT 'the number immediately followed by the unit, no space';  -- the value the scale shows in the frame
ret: 20kg
